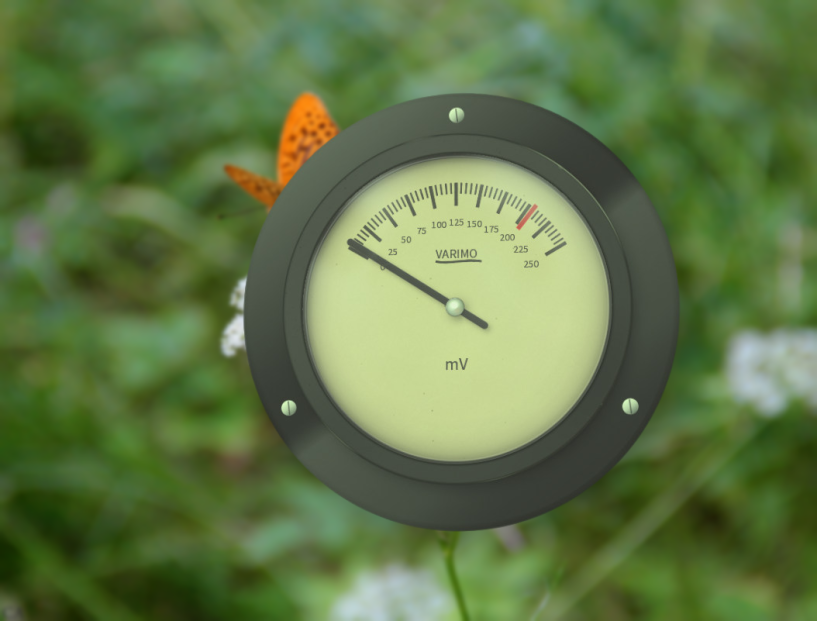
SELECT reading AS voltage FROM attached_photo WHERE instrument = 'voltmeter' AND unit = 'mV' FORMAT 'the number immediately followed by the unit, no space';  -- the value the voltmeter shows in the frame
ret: 5mV
